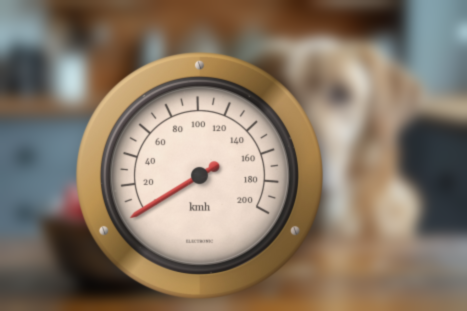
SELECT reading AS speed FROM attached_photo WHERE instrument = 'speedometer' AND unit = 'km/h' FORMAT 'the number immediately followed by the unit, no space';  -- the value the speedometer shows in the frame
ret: 0km/h
